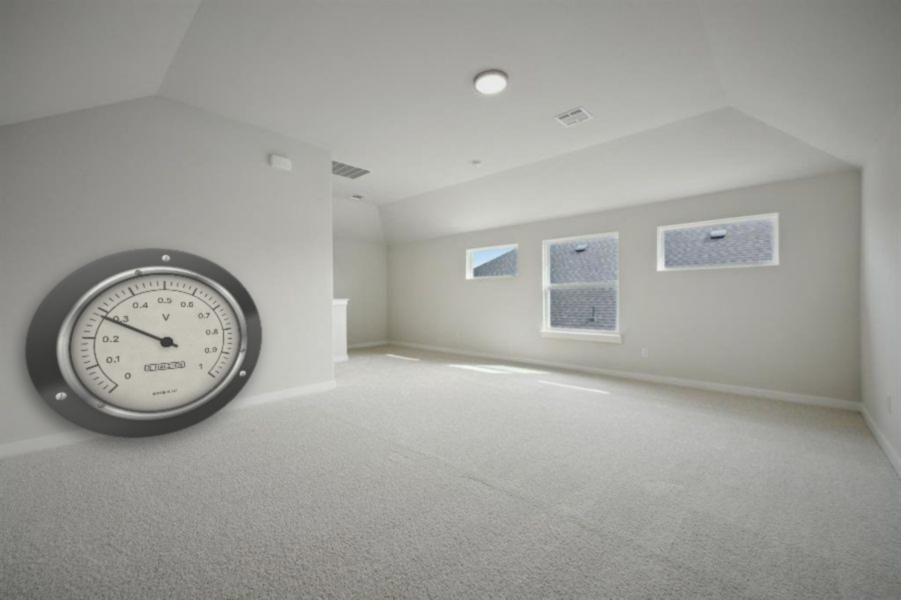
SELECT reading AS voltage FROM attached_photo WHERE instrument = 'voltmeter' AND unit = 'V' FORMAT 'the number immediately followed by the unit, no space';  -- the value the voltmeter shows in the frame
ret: 0.28V
